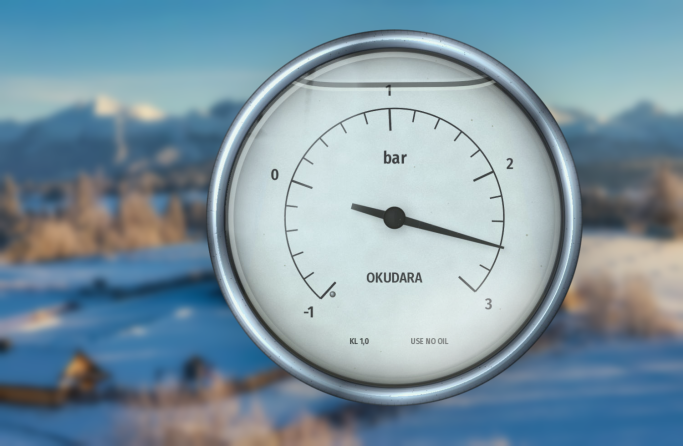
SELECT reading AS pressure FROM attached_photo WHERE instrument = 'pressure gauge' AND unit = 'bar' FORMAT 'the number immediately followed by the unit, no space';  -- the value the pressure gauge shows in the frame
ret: 2.6bar
